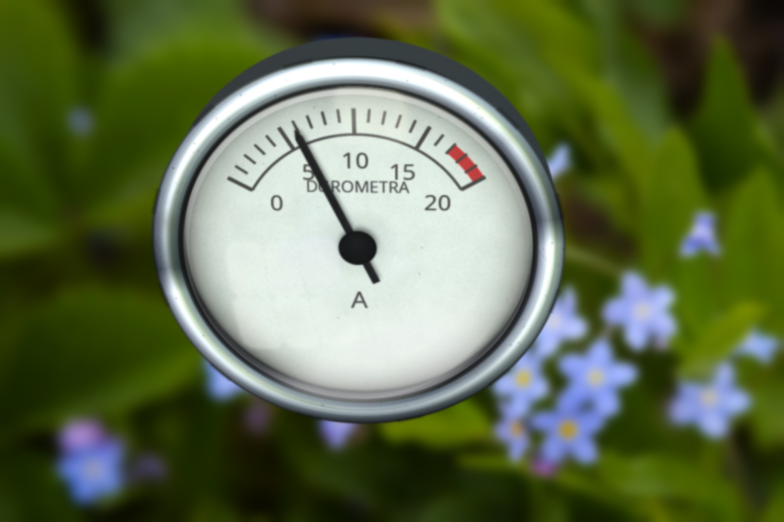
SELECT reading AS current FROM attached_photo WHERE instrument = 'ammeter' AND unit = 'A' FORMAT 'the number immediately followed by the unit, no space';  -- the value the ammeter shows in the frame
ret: 6A
